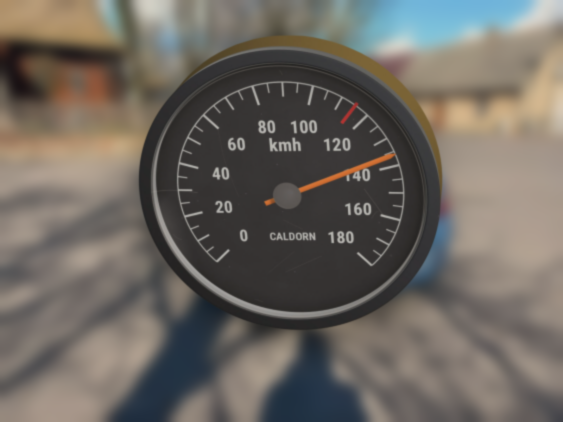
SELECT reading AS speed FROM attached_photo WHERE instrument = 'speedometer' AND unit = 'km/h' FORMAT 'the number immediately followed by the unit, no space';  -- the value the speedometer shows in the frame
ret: 135km/h
